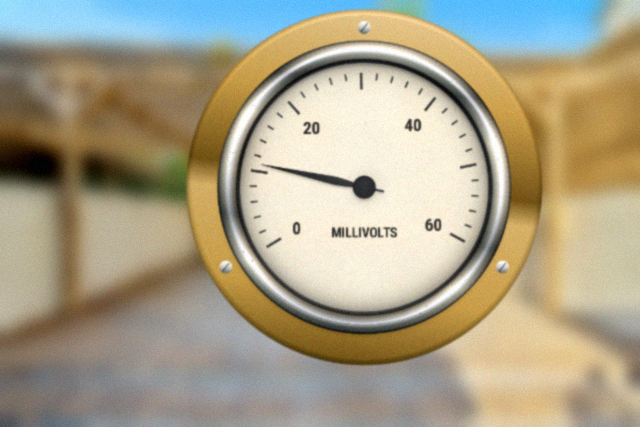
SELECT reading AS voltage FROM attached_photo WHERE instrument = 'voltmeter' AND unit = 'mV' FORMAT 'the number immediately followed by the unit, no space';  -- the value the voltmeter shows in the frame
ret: 11mV
